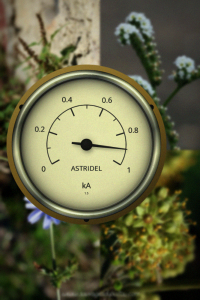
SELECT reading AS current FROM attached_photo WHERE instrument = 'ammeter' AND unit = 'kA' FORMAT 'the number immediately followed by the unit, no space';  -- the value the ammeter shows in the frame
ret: 0.9kA
